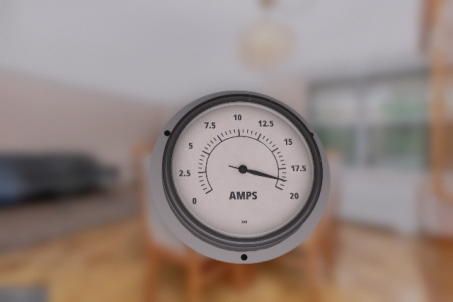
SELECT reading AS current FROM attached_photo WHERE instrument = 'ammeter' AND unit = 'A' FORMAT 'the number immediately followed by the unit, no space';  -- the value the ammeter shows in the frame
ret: 19A
